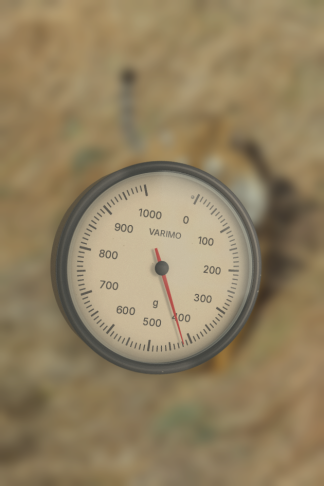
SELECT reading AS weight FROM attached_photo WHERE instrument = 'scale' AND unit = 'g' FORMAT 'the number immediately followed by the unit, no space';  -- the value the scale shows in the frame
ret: 420g
